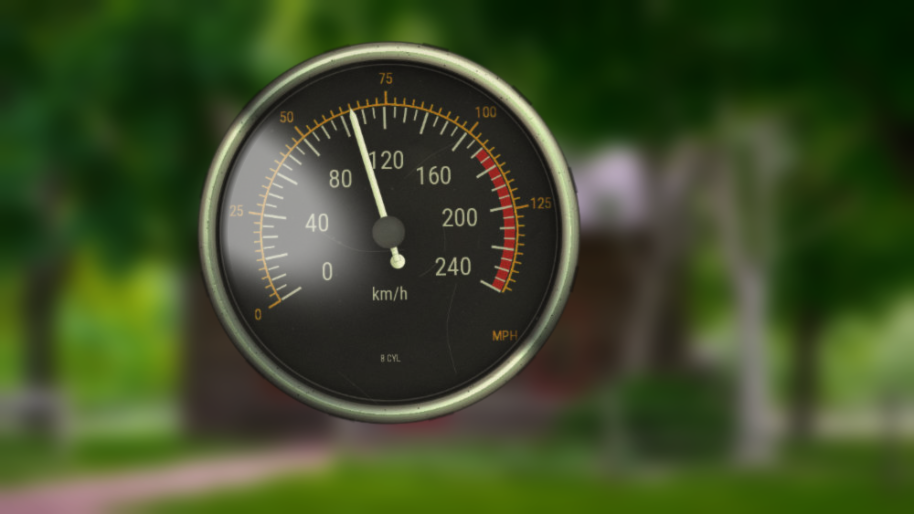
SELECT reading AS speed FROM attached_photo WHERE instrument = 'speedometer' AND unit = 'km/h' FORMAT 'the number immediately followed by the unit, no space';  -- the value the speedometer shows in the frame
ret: 105km/h
